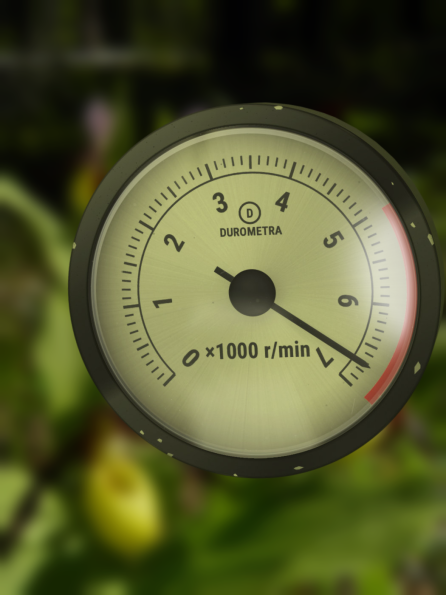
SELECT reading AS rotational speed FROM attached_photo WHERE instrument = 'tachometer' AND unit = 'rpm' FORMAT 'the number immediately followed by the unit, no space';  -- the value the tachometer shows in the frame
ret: 6700rpm
